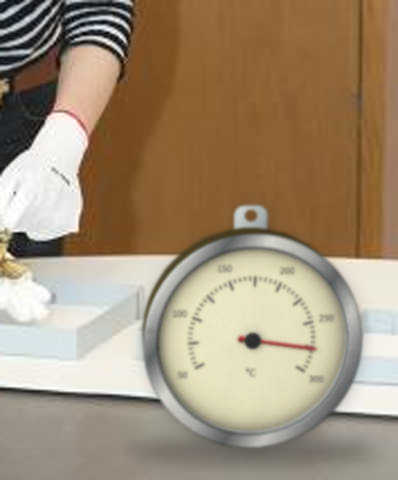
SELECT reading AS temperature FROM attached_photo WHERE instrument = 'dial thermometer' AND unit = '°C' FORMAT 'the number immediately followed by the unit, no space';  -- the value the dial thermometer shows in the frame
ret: 275°C
